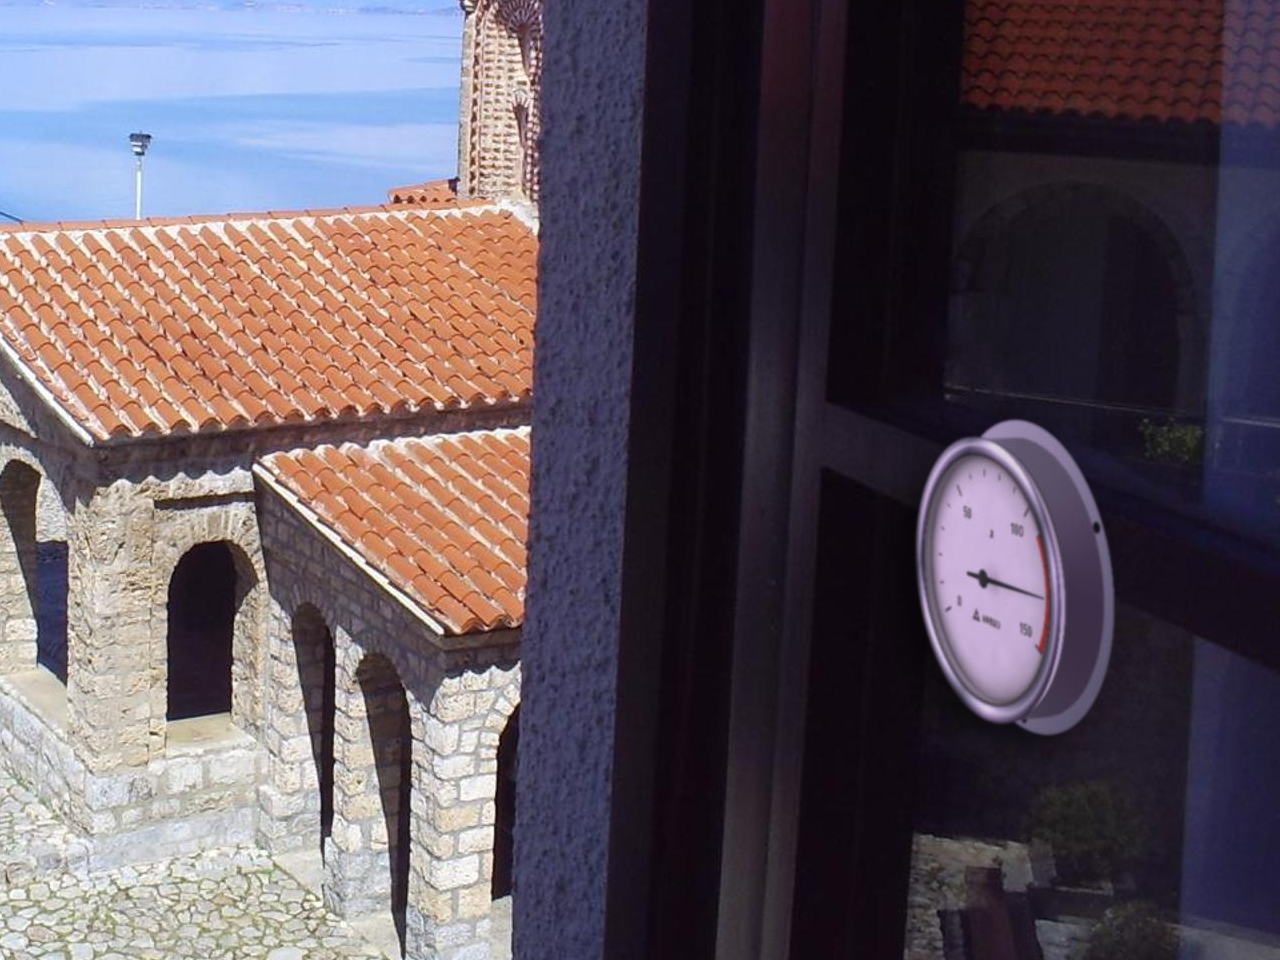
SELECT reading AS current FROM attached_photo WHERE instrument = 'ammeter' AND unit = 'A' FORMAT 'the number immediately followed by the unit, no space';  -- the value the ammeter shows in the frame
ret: 130A
